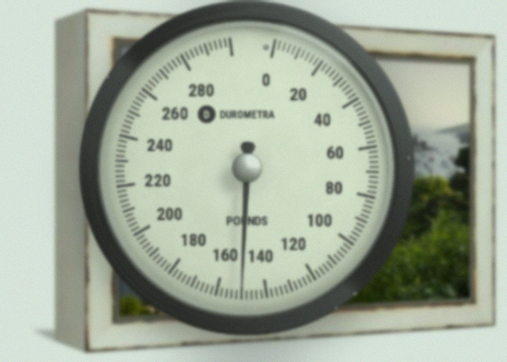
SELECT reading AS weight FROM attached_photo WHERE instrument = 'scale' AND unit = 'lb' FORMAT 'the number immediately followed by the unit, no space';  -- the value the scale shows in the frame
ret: 150lb
